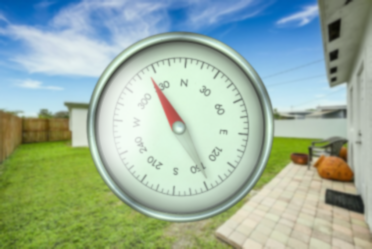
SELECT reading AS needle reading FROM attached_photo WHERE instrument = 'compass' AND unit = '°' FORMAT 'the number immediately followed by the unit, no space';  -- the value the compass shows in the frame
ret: 325°
